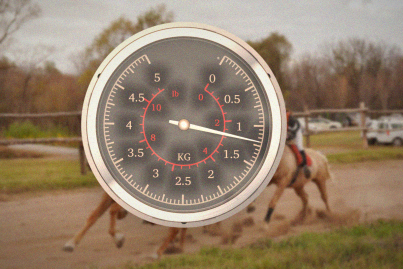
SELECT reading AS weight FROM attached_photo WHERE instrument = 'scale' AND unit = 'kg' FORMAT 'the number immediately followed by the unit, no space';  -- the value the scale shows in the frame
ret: 1.2kg
